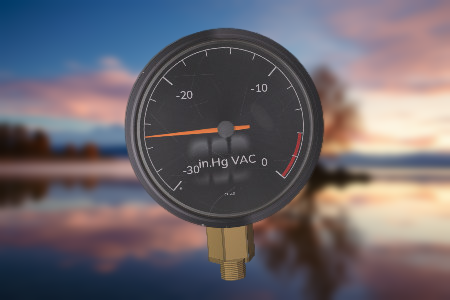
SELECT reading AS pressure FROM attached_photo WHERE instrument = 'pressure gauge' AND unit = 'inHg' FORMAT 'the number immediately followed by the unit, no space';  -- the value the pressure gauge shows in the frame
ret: -25inHg
